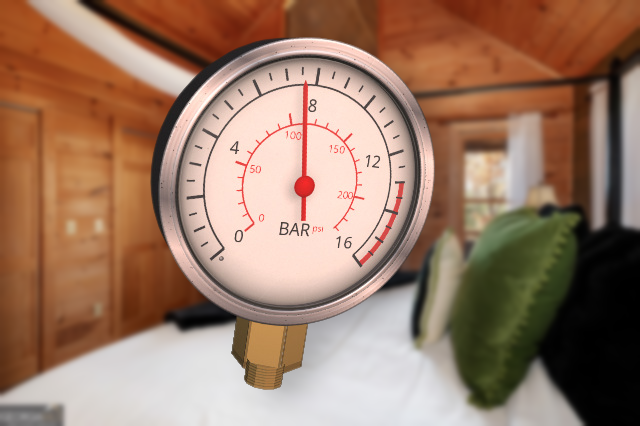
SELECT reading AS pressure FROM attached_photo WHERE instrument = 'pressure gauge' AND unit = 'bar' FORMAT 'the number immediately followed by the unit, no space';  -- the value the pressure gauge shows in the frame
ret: 7.5bar
